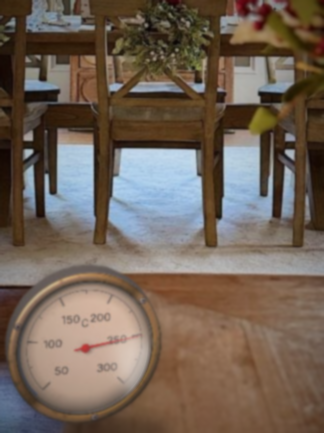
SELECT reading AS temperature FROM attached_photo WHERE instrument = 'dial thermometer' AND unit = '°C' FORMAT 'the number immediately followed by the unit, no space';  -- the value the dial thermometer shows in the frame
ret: 250°C
